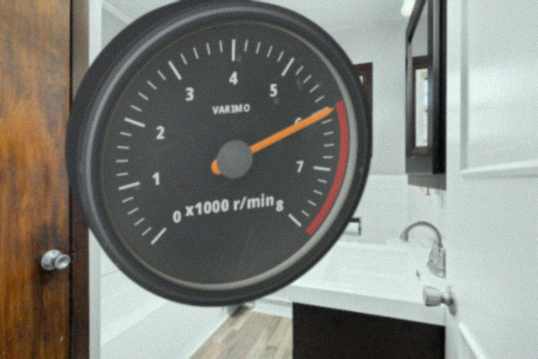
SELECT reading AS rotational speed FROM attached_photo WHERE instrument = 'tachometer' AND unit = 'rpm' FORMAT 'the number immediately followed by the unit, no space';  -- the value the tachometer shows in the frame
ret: 6000rpm
